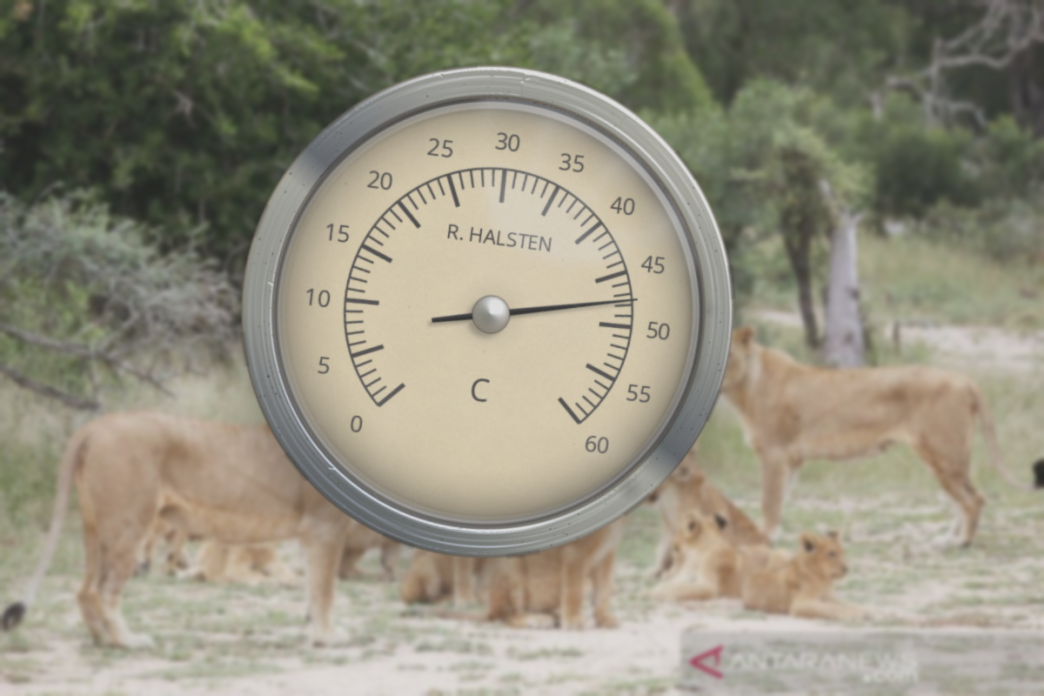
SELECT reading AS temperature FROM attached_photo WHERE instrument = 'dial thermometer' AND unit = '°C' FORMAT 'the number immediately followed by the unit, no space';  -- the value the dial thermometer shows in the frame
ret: 47.5°C
